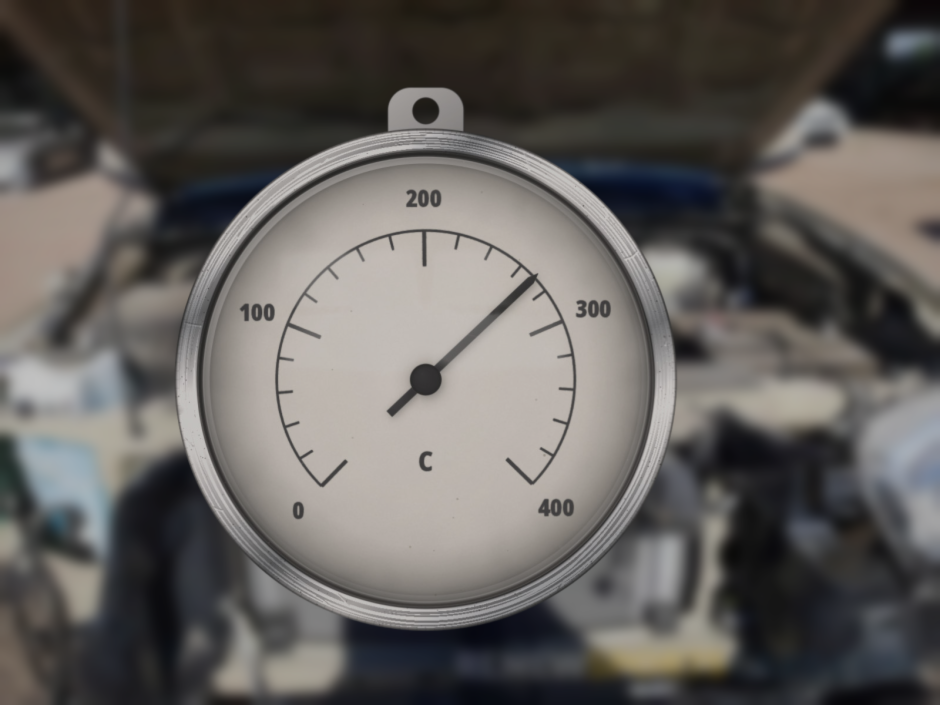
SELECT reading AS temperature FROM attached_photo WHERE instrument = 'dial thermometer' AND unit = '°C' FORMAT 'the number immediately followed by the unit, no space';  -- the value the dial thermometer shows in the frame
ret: 270°C
